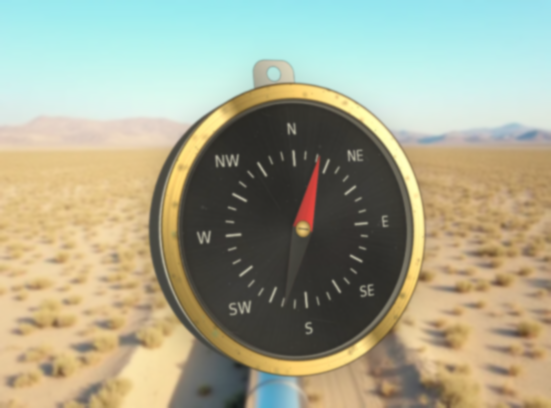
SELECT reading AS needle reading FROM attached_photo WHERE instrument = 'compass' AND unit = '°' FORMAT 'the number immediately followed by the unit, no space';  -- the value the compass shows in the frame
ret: 20°
